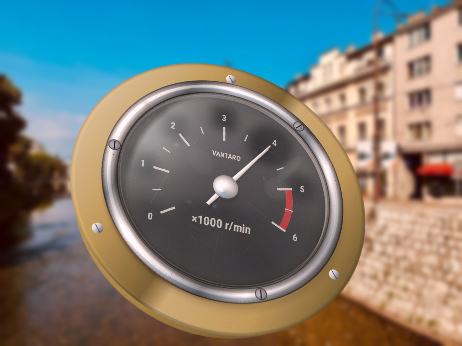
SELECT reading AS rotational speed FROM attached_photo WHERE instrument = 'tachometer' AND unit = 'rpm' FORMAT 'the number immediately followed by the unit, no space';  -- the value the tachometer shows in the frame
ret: 4000rpm
